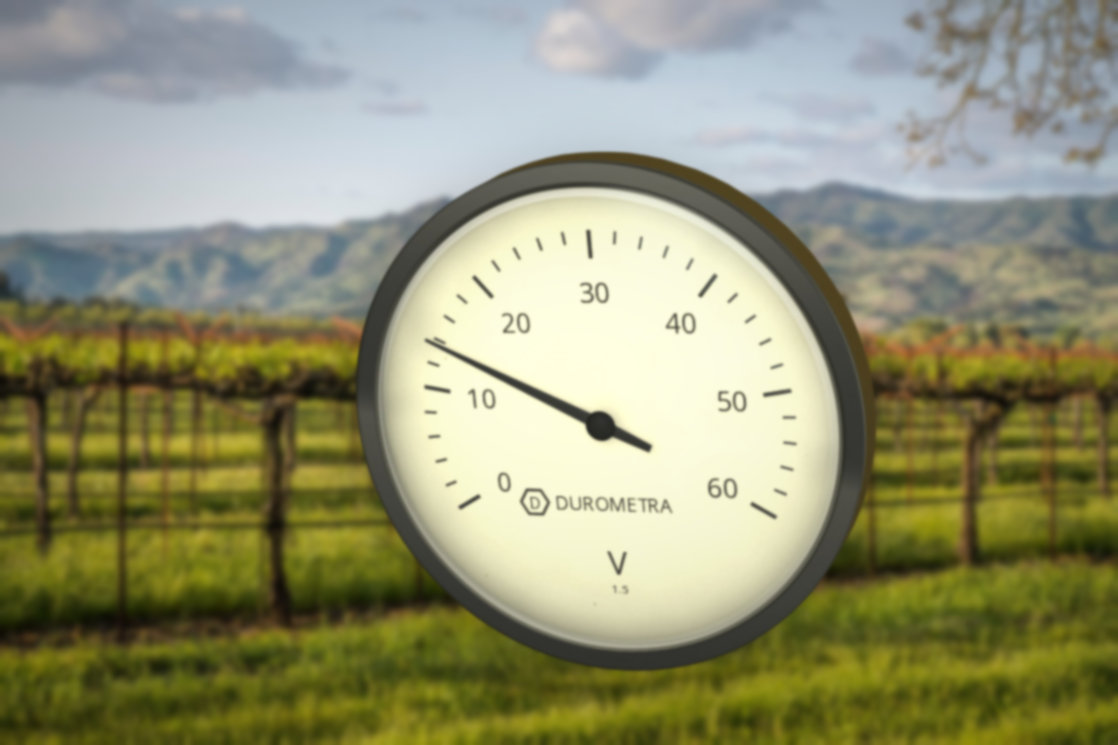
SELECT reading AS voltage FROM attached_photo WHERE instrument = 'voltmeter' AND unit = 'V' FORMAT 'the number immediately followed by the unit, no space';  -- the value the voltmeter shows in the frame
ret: 14V
